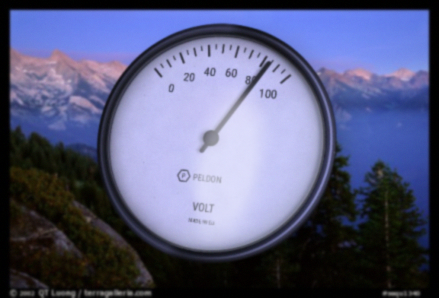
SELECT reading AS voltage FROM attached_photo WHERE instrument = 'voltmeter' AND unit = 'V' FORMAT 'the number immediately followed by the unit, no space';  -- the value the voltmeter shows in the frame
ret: 85V
